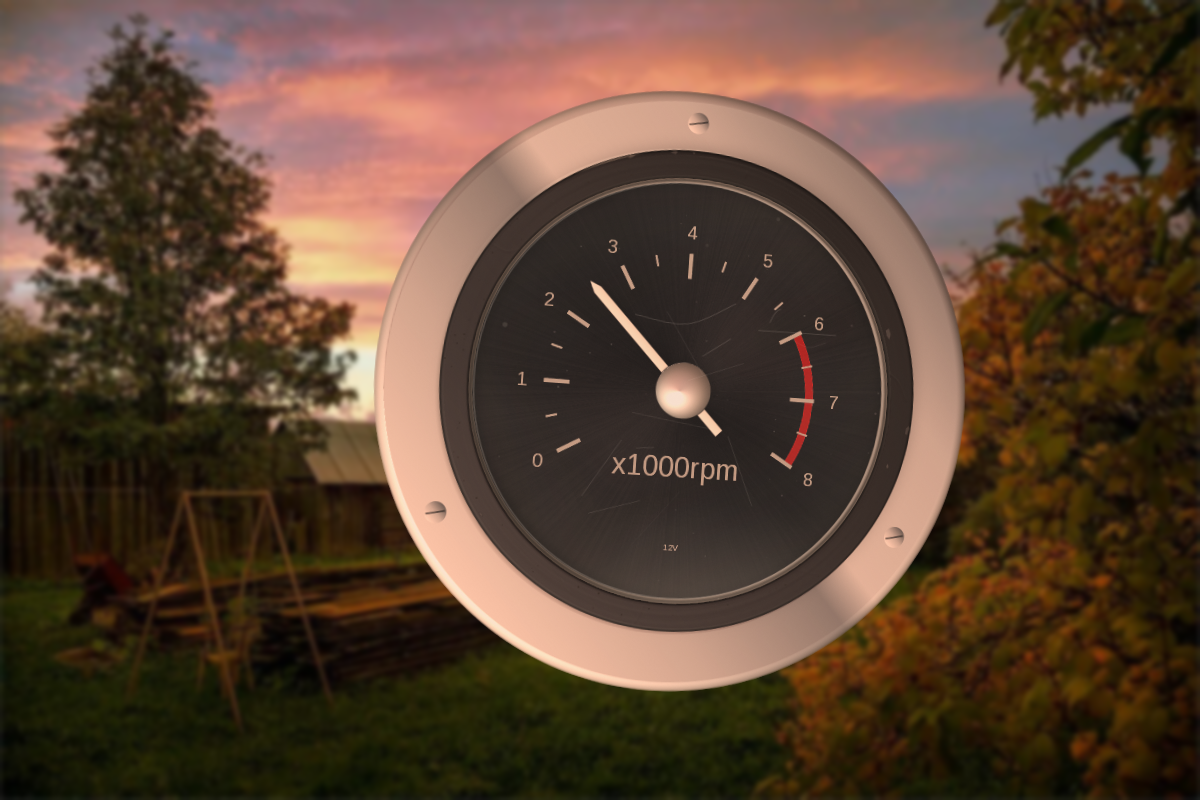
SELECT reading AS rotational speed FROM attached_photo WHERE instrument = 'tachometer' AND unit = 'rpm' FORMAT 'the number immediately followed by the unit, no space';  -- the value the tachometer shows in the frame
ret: 2500rpm
